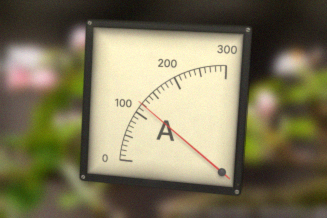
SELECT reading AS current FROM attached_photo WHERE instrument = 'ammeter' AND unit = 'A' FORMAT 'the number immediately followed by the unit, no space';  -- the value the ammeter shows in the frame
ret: 120A
